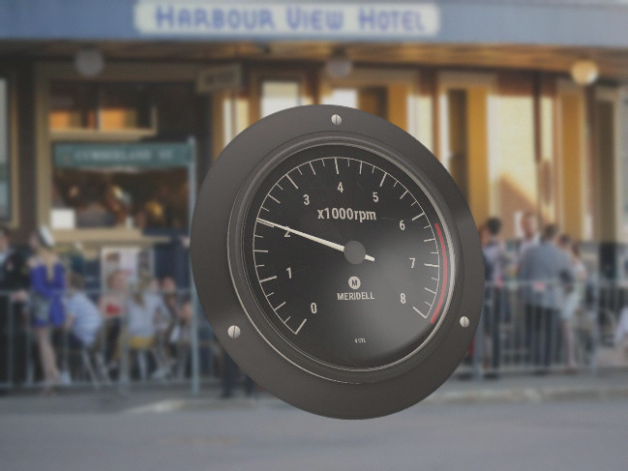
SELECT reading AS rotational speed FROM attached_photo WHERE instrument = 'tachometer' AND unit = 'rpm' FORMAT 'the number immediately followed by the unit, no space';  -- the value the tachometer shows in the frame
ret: 2000rpm
